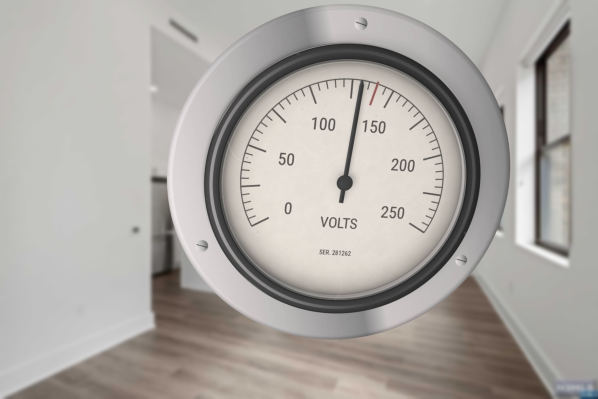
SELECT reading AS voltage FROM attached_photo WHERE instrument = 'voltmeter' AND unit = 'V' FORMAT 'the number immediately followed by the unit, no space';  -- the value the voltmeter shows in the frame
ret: 130V
